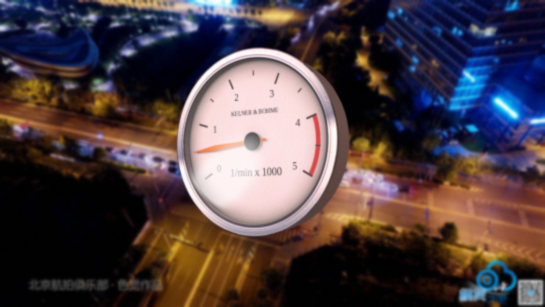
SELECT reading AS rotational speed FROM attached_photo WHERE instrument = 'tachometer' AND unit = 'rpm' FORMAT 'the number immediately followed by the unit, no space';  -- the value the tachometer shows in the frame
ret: 500rpm
